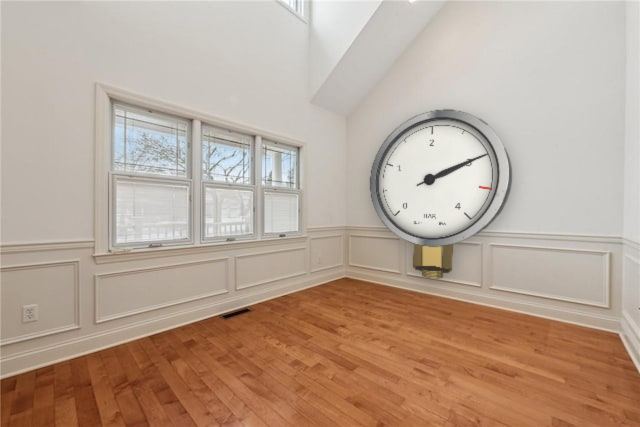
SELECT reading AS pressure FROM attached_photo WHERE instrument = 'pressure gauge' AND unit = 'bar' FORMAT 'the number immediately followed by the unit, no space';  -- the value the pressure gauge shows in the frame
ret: 3bar
